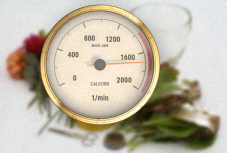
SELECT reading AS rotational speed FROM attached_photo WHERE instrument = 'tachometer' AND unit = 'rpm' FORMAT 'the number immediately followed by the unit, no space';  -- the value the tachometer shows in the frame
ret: 1700rpm
